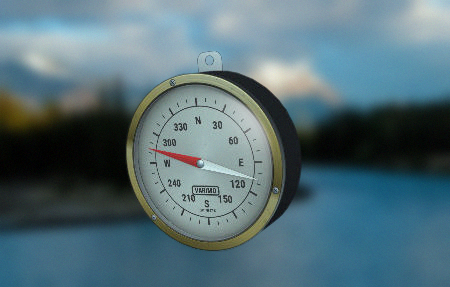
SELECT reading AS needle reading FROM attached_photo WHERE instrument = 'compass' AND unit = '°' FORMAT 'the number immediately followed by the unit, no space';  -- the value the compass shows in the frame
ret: 285°
